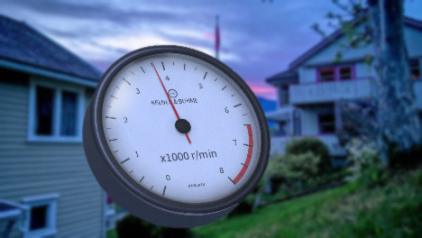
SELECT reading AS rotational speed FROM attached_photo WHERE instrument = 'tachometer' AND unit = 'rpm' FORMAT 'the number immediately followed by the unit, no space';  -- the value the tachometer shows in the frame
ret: 3750rpm
